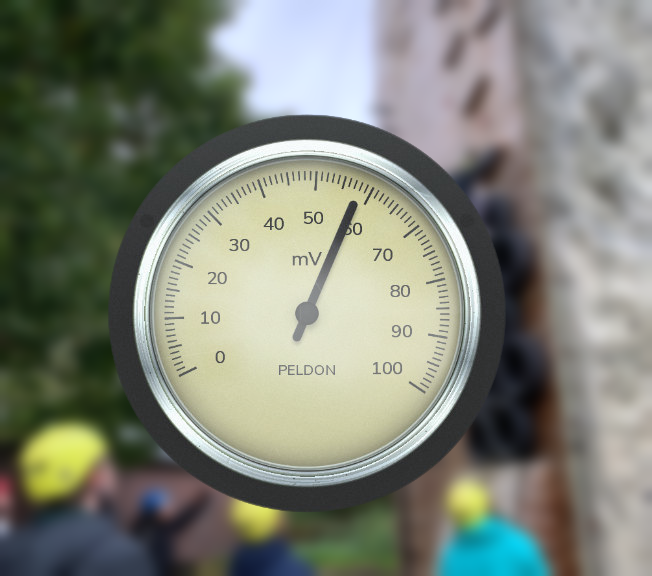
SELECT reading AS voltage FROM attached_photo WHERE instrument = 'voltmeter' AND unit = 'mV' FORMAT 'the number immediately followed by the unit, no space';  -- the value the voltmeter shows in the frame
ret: 58mV
